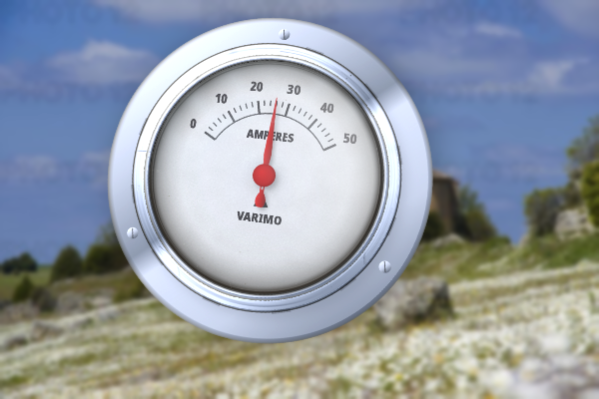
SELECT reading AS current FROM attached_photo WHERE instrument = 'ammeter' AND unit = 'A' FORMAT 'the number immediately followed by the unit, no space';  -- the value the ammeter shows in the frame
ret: 26A
